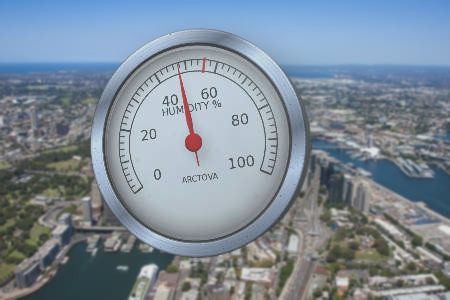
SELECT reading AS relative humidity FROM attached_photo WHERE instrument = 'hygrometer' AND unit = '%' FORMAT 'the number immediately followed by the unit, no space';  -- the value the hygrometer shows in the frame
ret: 48%
